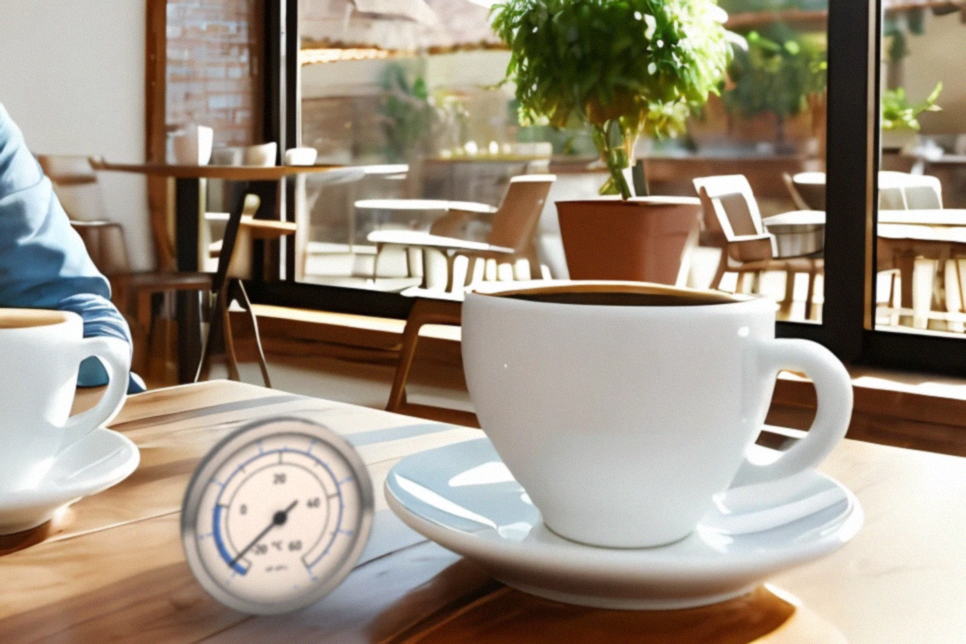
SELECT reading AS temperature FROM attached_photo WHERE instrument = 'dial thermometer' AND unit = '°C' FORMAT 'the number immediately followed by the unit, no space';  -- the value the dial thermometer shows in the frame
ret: -15°C
